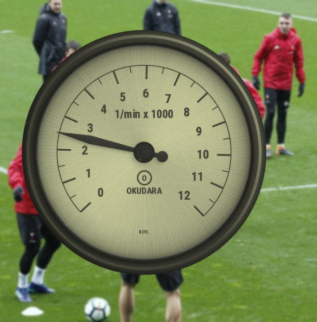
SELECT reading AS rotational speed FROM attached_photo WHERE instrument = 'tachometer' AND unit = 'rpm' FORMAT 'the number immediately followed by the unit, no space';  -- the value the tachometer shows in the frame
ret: 2500rpm
